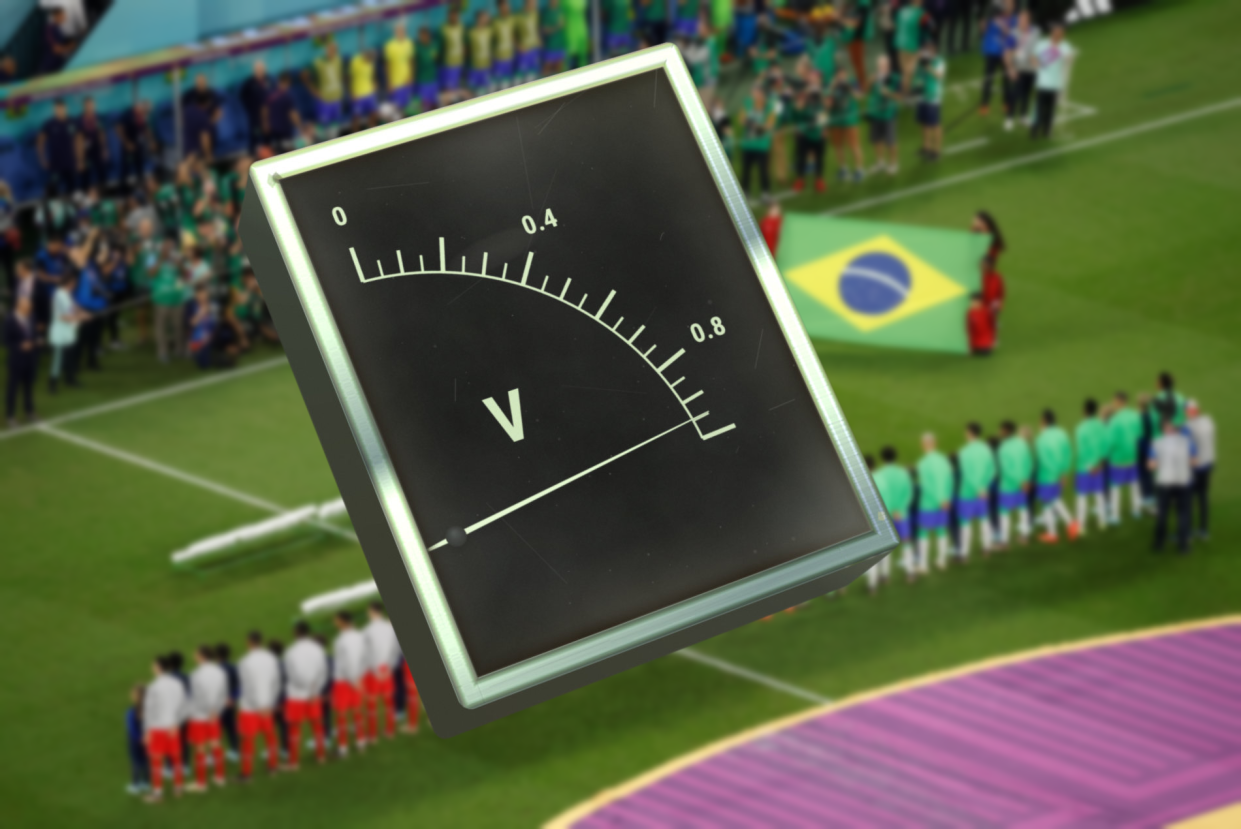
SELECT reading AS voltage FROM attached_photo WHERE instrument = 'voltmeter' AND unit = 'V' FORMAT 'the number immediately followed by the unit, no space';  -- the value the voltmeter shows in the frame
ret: 0.95V
